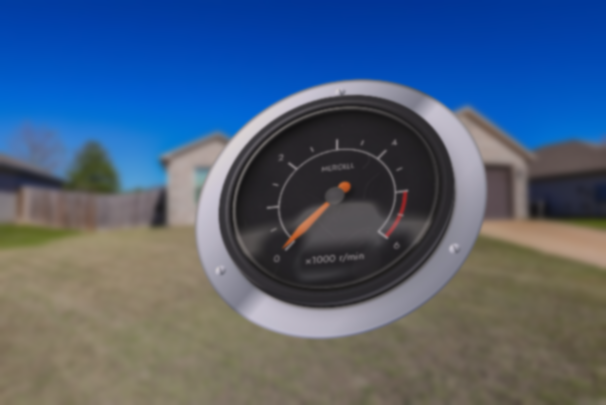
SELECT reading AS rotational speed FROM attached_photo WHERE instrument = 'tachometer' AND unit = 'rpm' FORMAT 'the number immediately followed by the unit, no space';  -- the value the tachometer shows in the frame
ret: 0rpm
